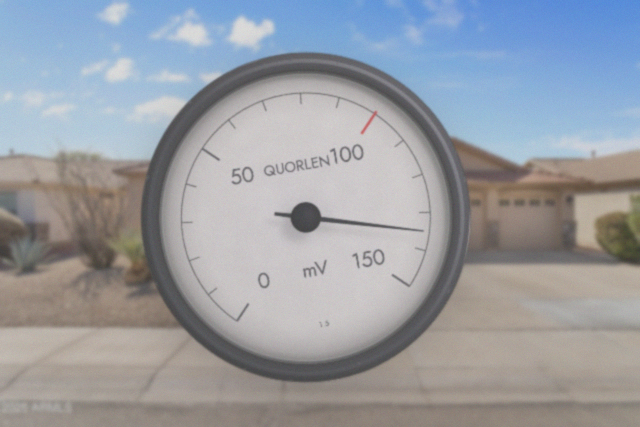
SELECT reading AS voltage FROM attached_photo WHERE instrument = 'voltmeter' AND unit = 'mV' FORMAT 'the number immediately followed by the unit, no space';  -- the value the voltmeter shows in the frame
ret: 135mV
